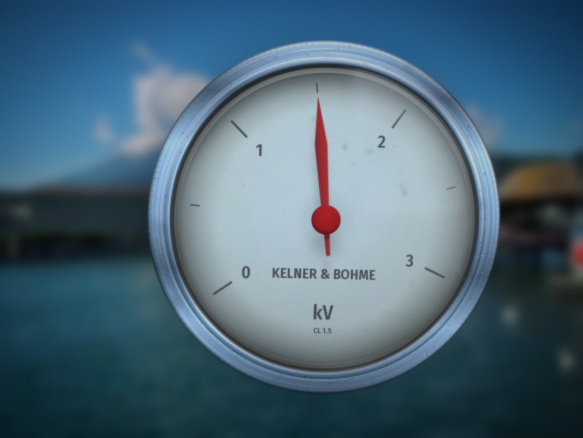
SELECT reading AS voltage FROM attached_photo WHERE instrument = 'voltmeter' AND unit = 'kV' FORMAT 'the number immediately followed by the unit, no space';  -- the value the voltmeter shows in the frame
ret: 1.5kV
